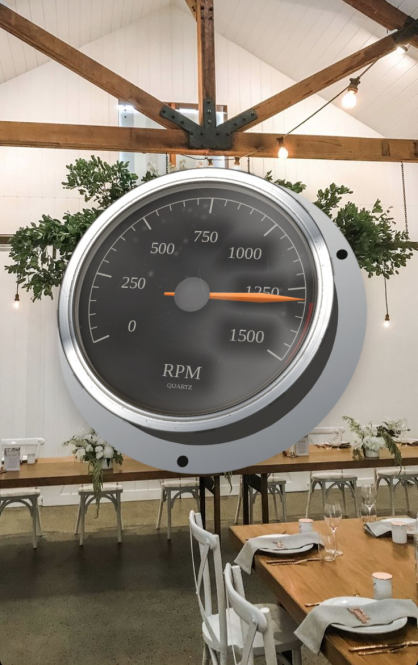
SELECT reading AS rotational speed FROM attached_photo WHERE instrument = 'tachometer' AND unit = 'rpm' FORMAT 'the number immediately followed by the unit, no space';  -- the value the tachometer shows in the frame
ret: 1300rpm
